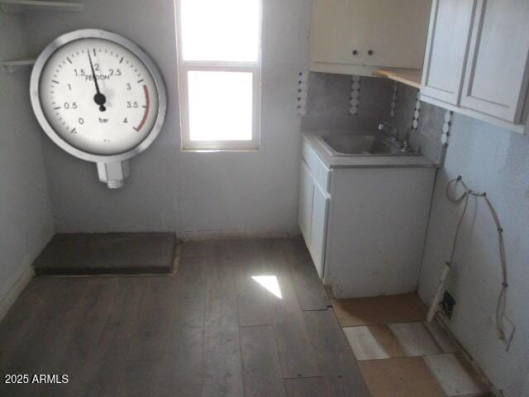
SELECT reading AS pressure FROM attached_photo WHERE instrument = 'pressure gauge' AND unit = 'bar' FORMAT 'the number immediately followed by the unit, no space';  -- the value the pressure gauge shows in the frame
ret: 1.9bar
